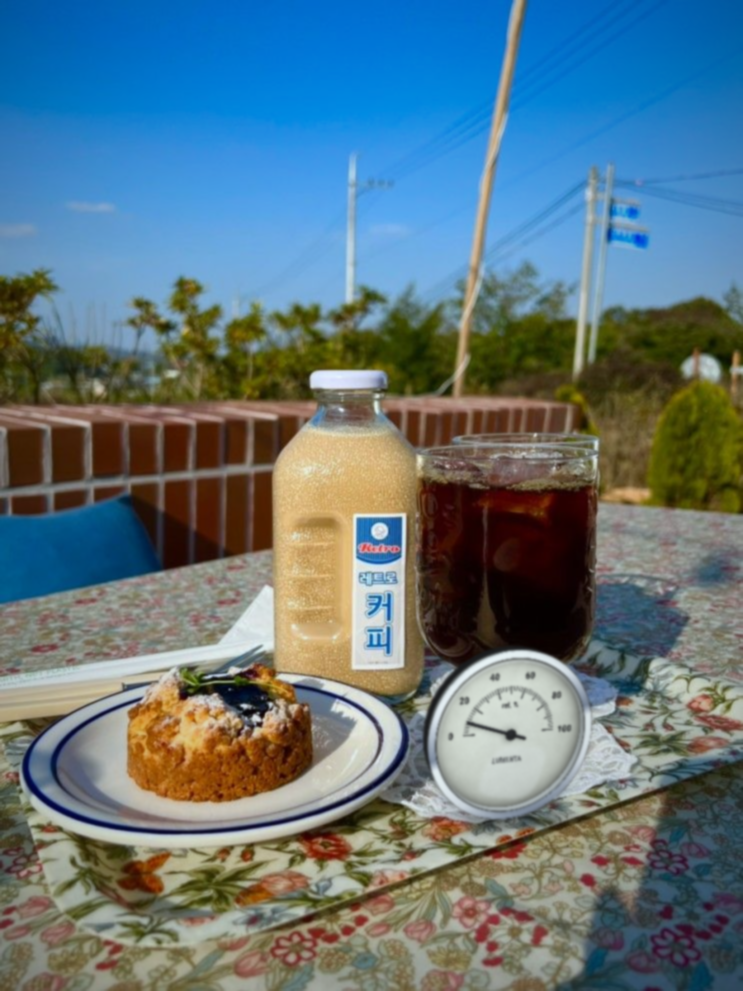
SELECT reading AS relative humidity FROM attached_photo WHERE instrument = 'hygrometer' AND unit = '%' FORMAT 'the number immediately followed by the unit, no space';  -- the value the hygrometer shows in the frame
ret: 10%
